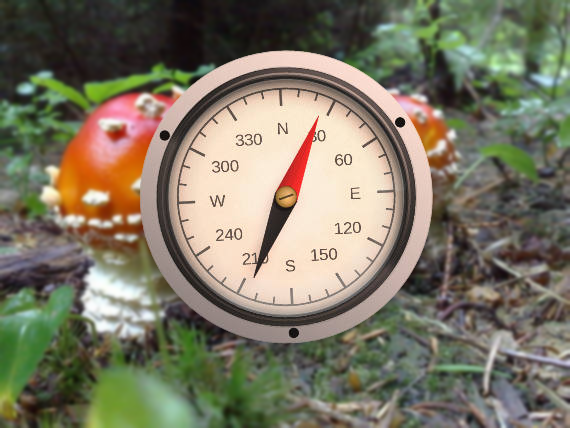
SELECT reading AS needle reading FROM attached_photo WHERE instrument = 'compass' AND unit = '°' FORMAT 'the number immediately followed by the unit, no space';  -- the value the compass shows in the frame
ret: 25°
